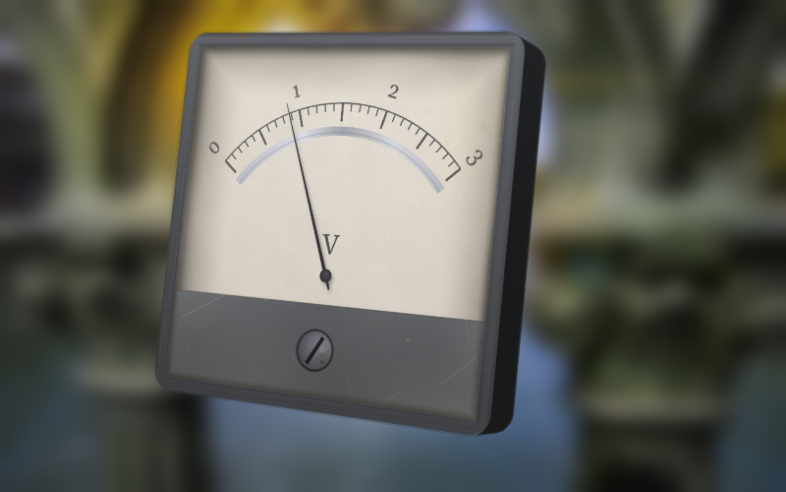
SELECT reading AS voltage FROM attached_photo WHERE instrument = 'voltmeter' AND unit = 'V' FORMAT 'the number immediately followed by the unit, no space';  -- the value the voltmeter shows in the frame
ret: 0.9V
